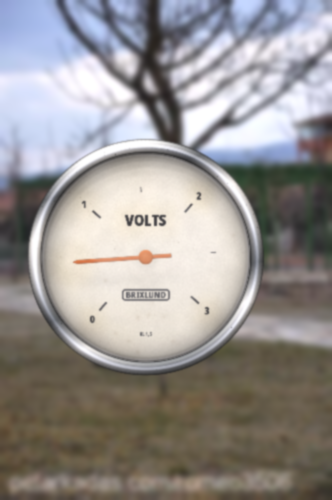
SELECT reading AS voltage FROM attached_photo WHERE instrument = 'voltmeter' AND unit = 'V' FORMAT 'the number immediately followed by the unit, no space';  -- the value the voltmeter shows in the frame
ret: 0.5V
